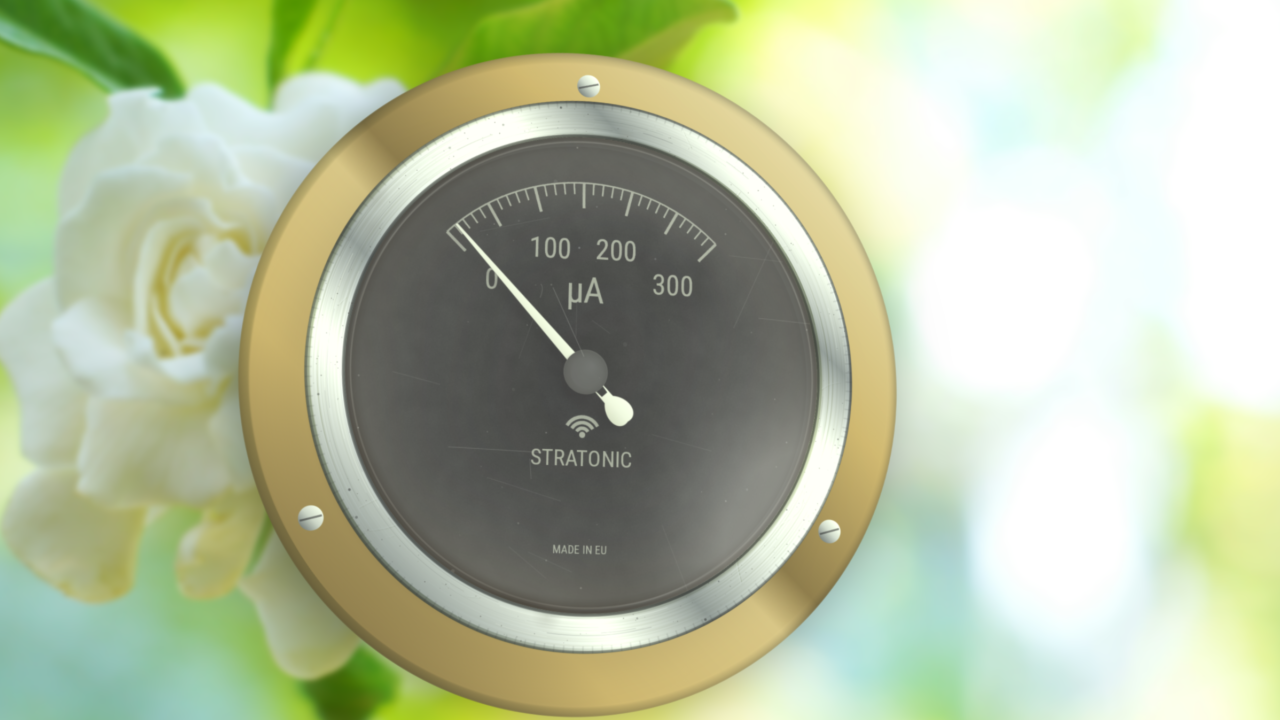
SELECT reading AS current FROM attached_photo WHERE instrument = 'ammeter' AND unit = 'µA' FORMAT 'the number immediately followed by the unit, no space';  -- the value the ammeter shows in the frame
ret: 10µA
